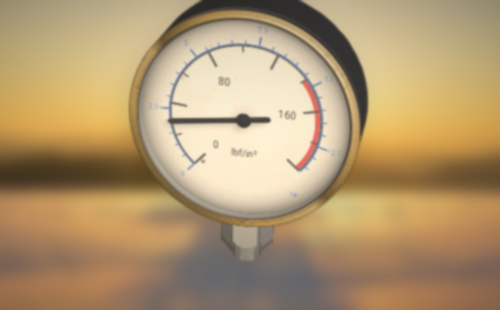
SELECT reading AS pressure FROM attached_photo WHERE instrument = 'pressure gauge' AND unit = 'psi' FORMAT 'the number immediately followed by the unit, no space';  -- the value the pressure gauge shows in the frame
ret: 30psi
